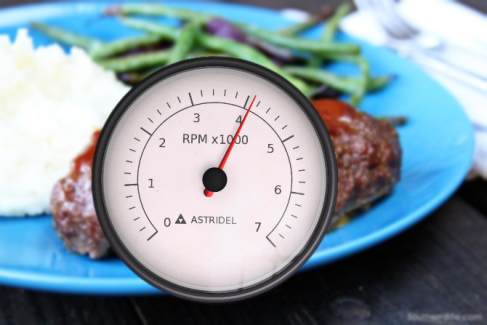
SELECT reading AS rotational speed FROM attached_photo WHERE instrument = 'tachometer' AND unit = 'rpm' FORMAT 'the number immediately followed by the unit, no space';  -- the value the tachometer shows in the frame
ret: 4100rpm
